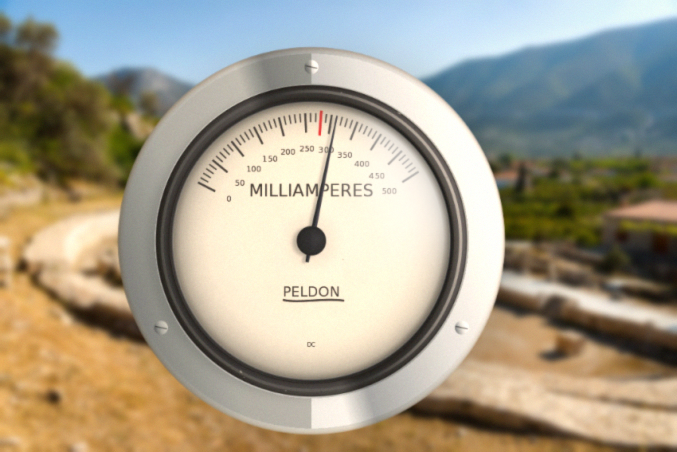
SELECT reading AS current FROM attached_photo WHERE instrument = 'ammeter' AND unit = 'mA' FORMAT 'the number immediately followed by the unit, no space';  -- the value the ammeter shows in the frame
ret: 310mA
